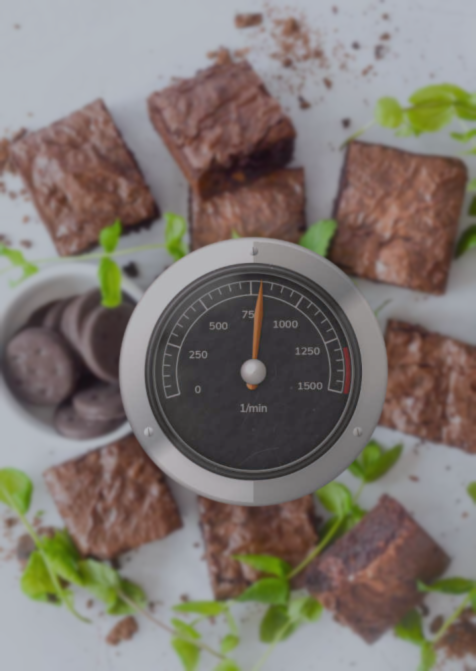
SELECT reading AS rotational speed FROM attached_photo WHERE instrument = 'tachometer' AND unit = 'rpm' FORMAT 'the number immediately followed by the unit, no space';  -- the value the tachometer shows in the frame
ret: 800rpm
